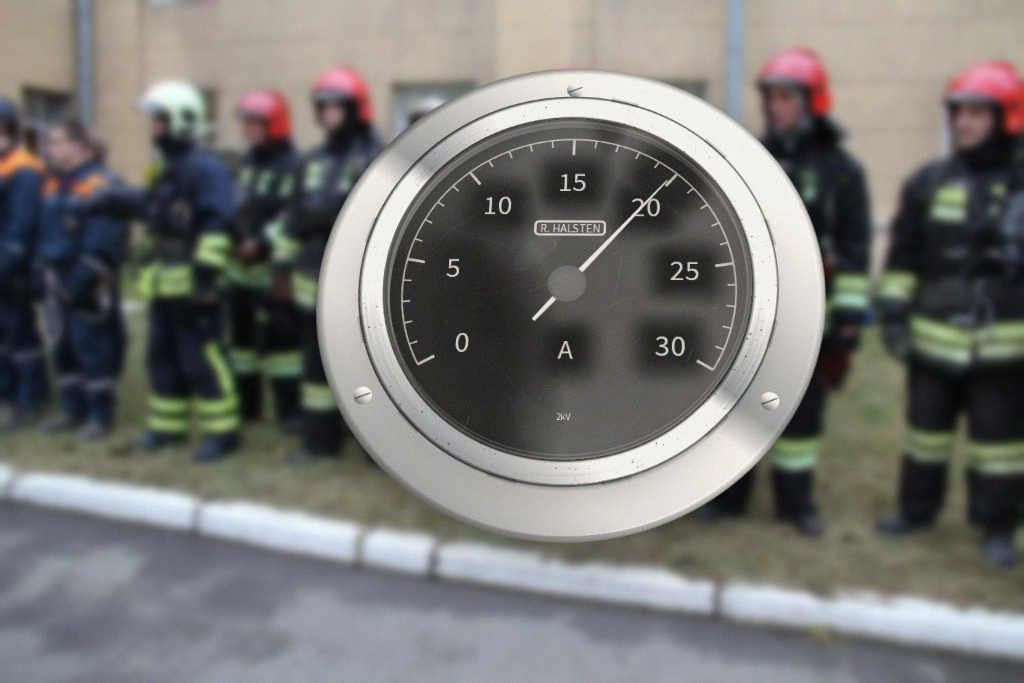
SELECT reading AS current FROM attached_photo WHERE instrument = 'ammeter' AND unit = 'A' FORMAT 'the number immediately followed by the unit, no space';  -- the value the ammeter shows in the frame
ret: 20A
